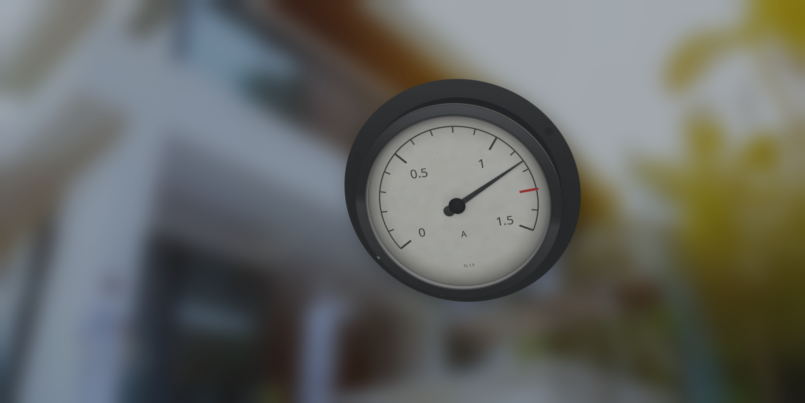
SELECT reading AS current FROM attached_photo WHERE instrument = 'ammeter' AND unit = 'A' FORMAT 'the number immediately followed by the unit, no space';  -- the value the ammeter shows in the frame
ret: 1.15A
